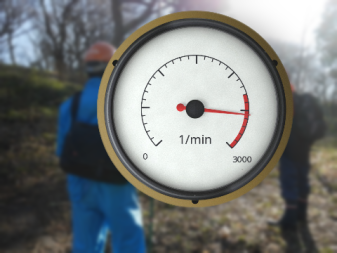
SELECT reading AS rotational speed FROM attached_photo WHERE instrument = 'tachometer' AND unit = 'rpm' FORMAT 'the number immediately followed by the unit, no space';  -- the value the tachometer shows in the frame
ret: 2550rpm
